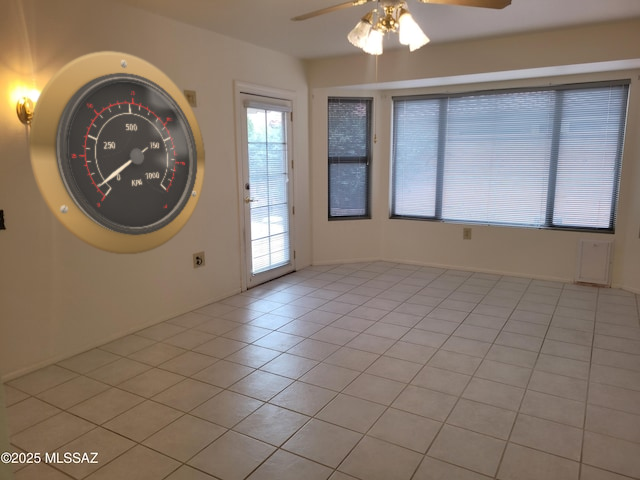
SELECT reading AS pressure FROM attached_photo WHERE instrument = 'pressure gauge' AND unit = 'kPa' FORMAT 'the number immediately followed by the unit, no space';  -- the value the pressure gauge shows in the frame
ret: 50kPa
